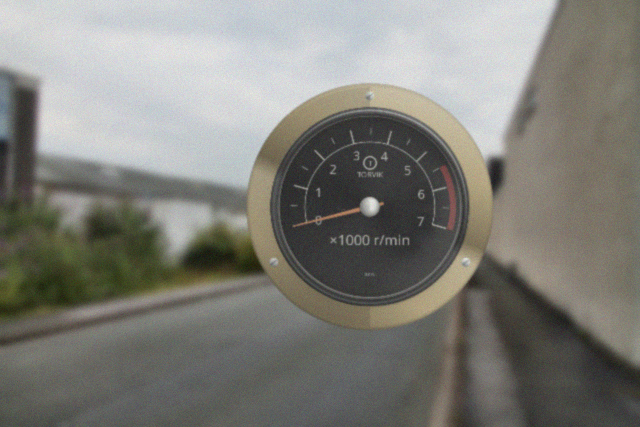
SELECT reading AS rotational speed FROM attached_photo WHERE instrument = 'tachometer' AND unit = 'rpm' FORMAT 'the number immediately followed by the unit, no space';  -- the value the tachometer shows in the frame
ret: 0rpm
